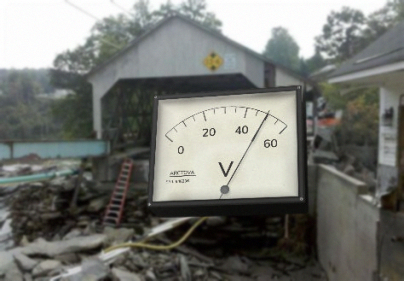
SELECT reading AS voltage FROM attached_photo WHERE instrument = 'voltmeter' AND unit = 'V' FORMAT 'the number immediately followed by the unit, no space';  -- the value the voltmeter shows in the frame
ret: 50V
